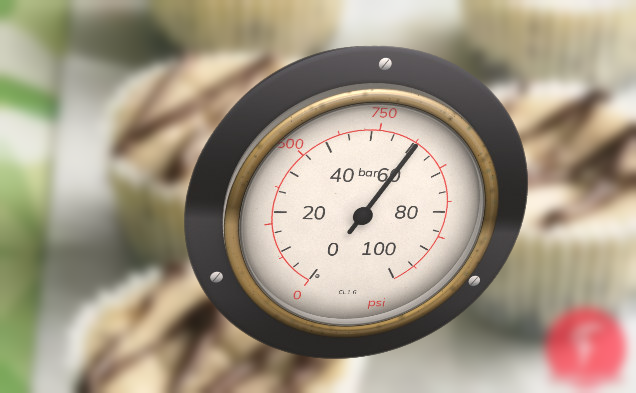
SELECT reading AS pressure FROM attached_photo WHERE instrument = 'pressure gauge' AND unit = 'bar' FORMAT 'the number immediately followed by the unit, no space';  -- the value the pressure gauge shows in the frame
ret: 60bar
